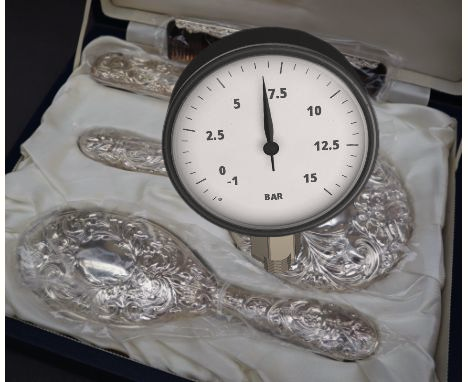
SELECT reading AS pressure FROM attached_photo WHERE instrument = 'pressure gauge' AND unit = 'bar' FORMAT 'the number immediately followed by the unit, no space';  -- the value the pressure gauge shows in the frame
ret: 6.75bar
